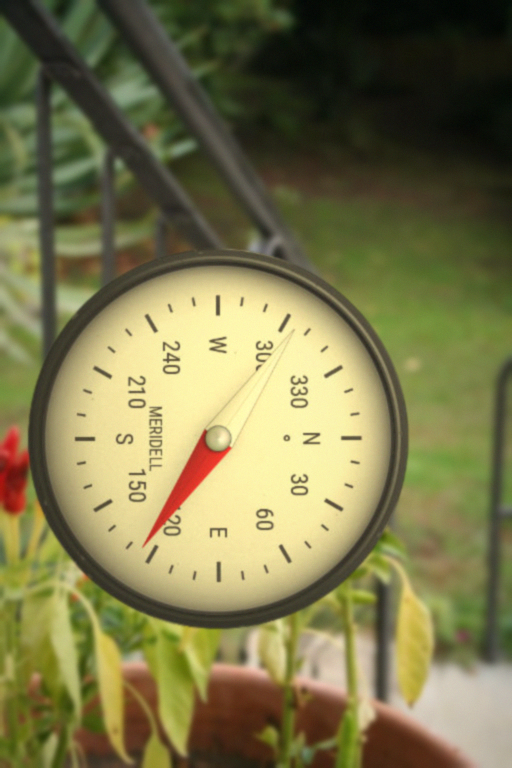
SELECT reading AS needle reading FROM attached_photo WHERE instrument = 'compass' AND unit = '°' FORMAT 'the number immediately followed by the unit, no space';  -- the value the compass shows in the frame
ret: 125°
